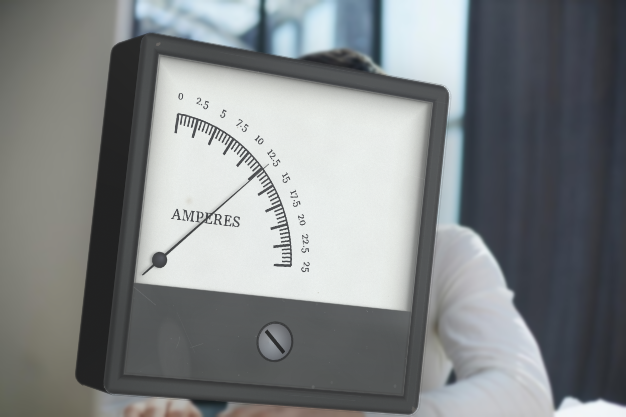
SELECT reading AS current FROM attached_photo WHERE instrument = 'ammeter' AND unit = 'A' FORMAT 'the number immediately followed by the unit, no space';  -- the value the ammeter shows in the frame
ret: 12.5A
